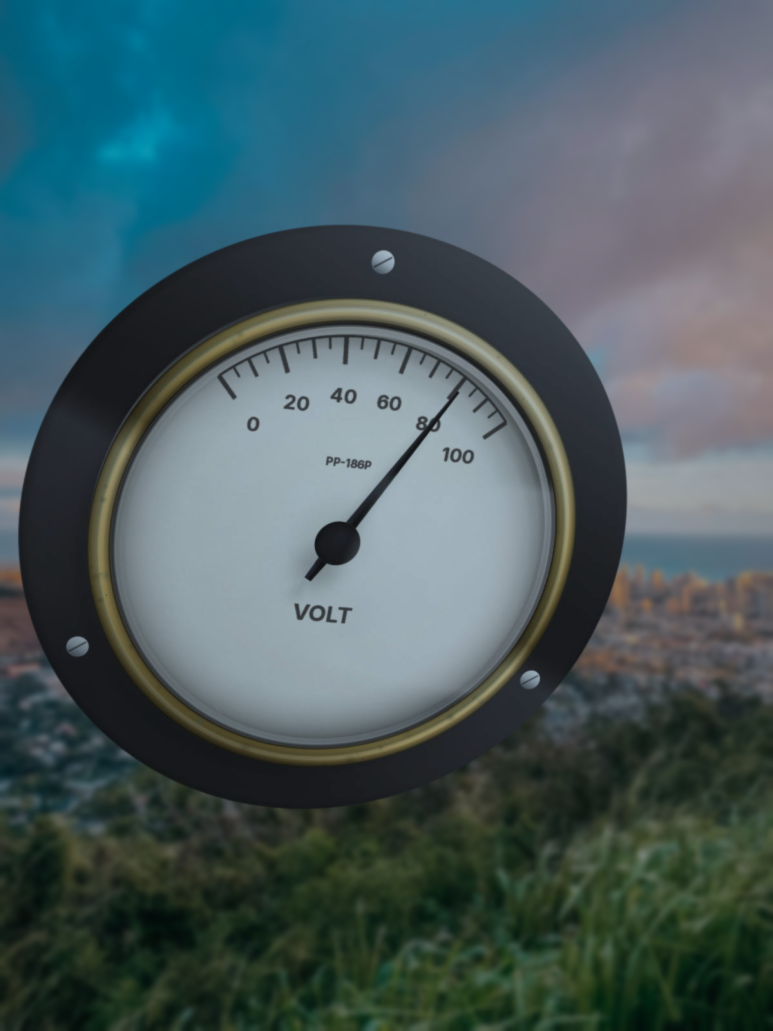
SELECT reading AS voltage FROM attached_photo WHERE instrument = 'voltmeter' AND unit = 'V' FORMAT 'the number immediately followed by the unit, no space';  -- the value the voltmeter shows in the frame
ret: 80V
